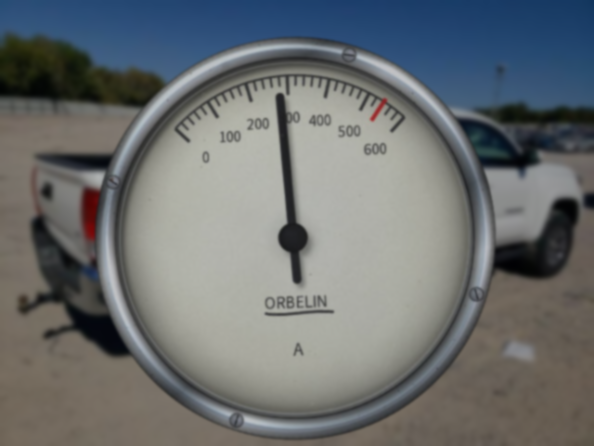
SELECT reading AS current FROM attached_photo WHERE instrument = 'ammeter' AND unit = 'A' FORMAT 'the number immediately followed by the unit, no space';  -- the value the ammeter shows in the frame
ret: 280A
